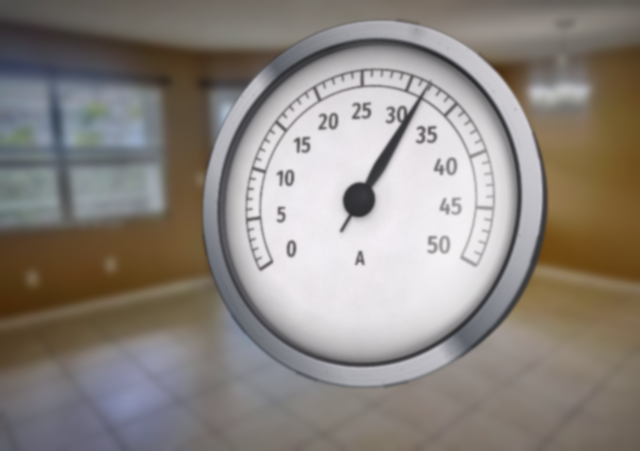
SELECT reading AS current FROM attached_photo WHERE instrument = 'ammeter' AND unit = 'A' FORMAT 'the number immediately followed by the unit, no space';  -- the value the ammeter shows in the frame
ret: 32A
